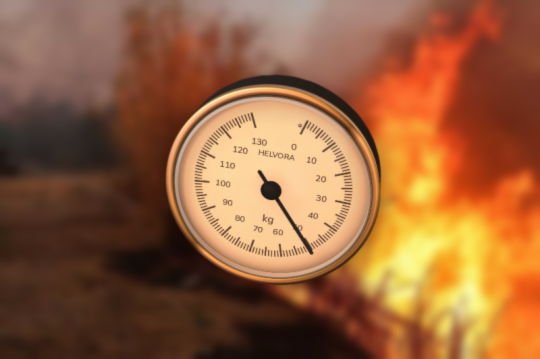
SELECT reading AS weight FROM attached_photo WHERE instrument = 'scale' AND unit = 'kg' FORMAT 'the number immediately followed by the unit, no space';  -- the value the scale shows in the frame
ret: 50kg
